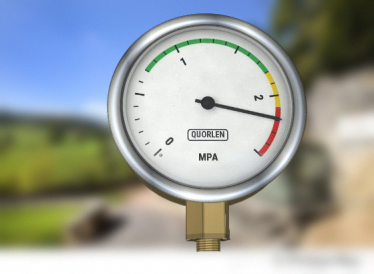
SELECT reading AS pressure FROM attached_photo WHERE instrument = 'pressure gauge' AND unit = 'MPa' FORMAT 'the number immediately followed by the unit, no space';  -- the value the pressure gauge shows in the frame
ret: 2.2MPa
